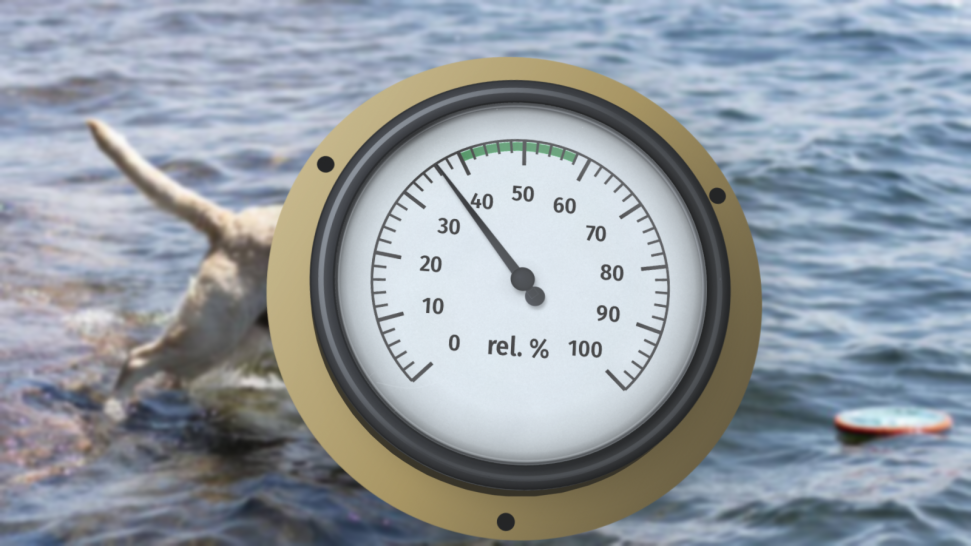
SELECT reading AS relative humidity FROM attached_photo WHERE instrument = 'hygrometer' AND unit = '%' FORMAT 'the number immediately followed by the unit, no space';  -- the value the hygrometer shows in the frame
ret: 36%
